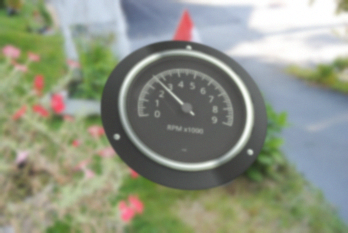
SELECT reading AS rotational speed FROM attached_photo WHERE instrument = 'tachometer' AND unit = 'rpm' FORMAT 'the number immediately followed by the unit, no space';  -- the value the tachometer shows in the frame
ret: 2500rpm
